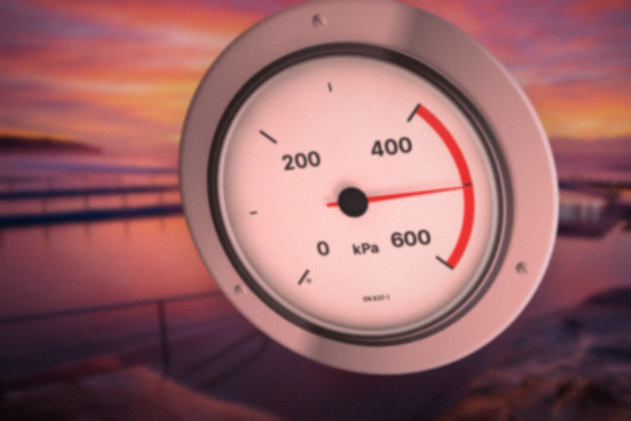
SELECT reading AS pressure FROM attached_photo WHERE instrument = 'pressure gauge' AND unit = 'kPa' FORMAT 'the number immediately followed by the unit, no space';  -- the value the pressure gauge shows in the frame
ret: 500kPa
